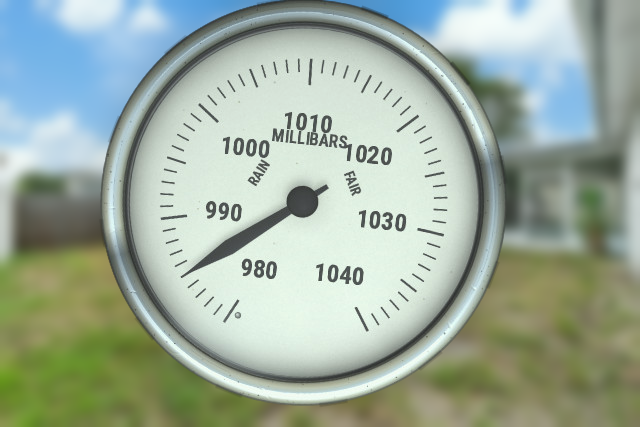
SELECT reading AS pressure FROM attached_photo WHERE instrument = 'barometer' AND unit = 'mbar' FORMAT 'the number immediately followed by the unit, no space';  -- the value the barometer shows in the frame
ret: 985mbar
